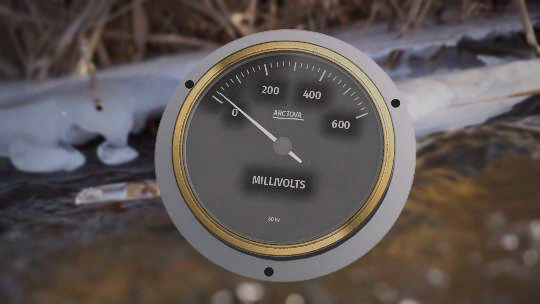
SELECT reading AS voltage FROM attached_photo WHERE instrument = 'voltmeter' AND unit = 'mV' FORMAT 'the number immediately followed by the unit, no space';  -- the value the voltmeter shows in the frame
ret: 20mV
